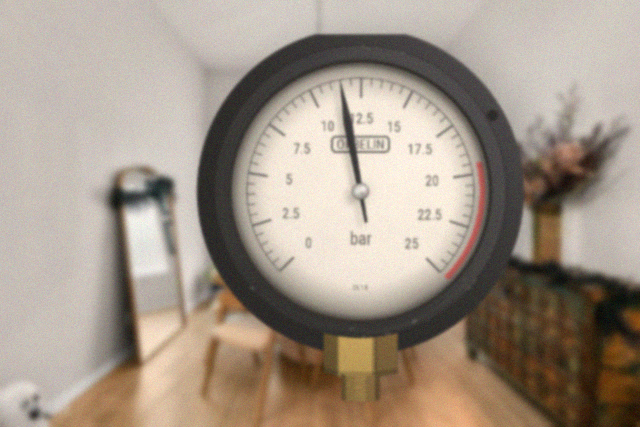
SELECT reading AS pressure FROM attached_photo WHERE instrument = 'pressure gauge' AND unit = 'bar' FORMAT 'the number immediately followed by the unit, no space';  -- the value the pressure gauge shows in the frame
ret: 11.5bar
